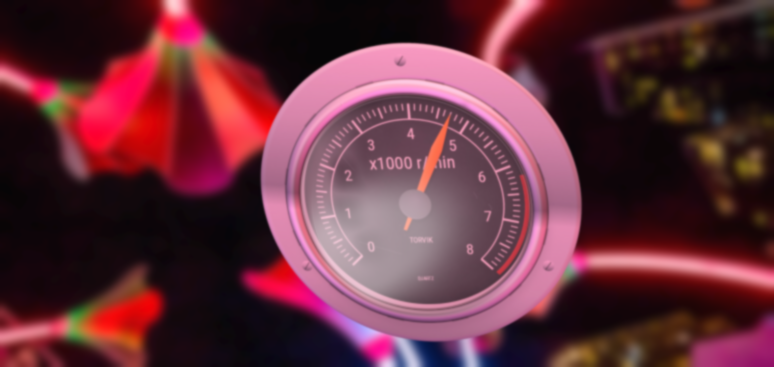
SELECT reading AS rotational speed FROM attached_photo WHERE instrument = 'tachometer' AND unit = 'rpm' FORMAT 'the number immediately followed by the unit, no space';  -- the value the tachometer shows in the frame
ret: 4700rpm
